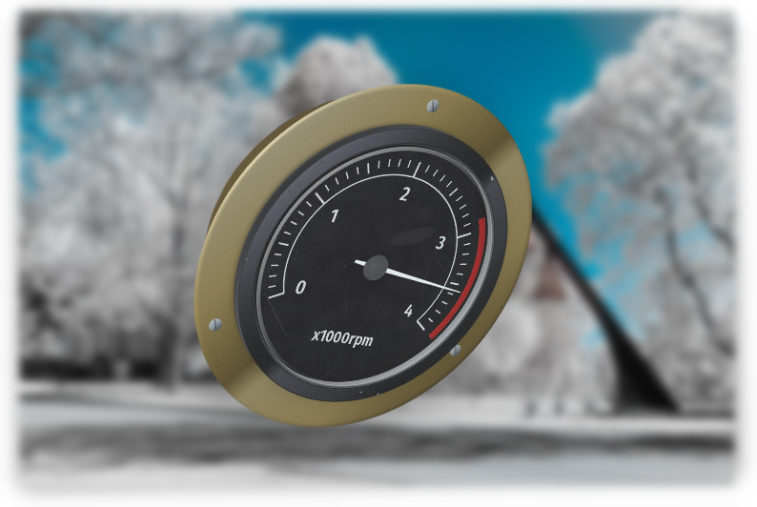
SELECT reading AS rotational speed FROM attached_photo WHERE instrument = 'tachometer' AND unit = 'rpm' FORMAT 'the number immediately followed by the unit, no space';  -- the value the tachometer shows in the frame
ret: 3550rpm
